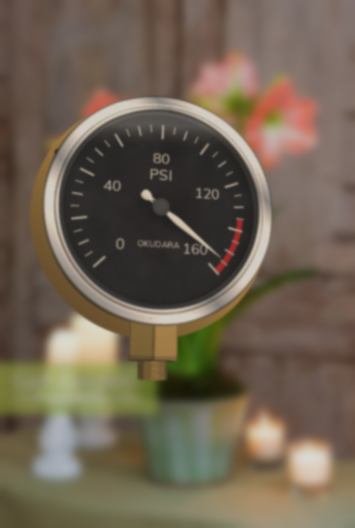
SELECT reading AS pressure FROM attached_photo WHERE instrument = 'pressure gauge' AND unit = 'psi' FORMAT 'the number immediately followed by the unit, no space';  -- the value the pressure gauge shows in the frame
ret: 155psi
